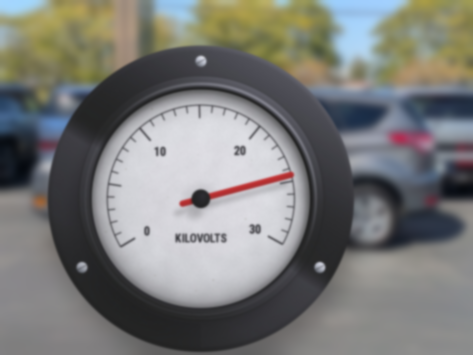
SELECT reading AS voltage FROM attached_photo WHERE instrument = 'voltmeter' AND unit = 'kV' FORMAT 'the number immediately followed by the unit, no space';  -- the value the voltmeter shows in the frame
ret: 24.5kV
